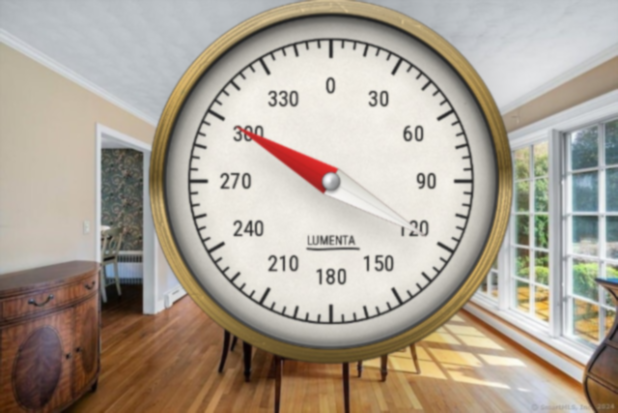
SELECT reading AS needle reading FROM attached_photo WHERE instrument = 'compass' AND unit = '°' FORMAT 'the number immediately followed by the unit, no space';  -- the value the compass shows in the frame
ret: 300°
